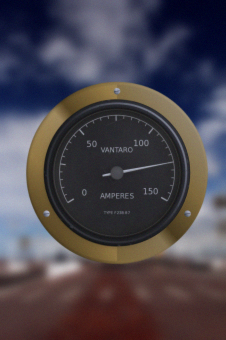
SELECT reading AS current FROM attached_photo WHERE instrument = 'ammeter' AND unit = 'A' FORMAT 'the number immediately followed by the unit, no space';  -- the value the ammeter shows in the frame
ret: 125A
